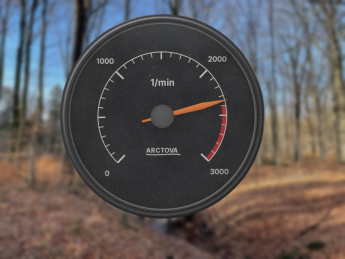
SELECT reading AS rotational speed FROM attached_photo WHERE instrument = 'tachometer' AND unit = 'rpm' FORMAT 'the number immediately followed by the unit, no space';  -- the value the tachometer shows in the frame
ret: 2350rpm
